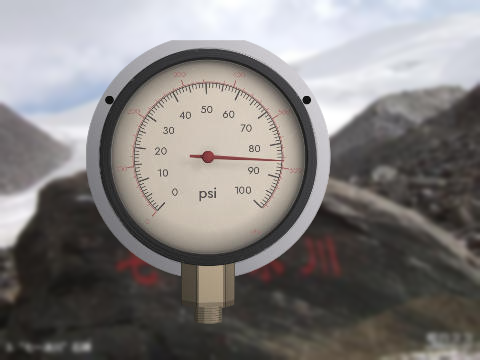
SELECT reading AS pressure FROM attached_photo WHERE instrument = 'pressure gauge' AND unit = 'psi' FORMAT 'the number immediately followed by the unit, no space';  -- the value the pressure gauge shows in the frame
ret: 85psi
